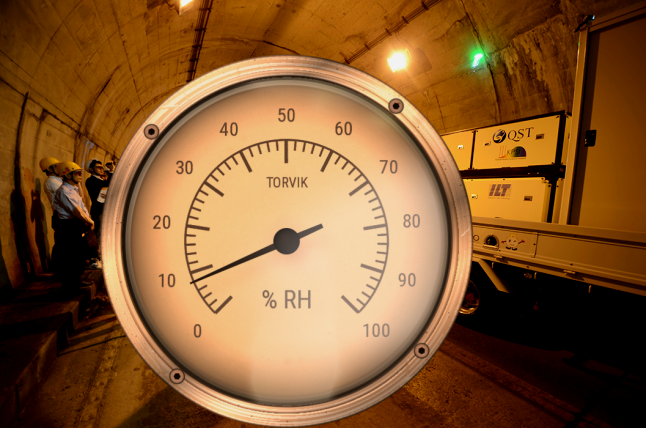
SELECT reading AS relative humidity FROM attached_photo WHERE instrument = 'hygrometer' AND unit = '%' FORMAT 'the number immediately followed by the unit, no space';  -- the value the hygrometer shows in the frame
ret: 8%
